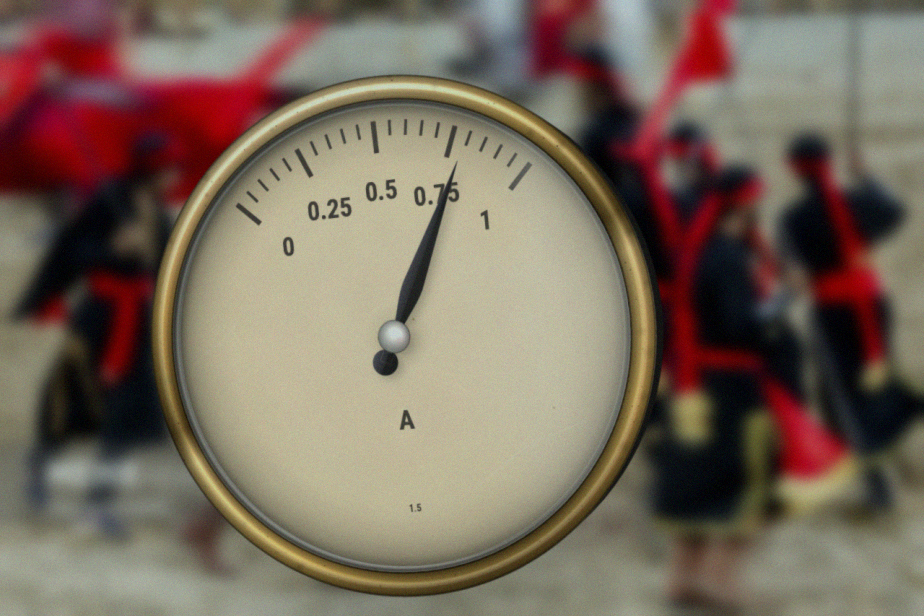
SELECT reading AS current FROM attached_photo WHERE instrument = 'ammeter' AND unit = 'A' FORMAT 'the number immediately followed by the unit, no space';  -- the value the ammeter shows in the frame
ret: 0.8A
